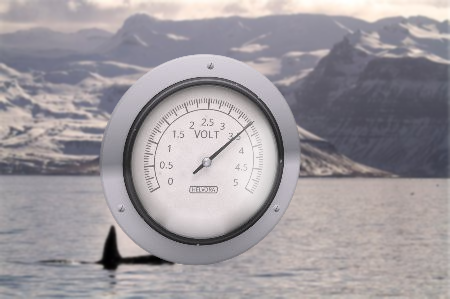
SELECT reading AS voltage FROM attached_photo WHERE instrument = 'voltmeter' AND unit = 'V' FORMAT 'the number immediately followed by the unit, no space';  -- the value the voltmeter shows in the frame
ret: 3.5V
